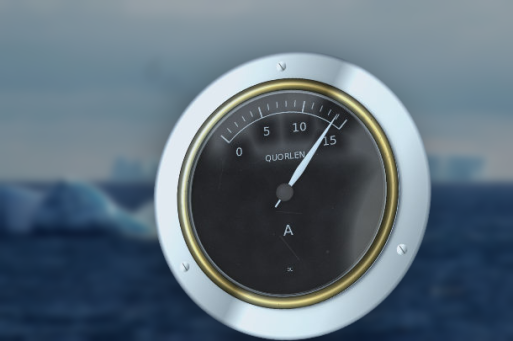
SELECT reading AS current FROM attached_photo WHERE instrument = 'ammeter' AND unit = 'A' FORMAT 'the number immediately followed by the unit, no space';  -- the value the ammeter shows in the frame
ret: 14A
